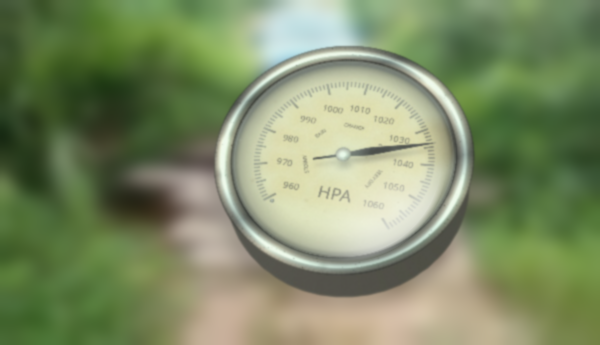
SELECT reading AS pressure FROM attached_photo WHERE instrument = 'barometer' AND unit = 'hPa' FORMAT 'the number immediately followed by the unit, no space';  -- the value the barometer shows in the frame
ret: 1035hPa
